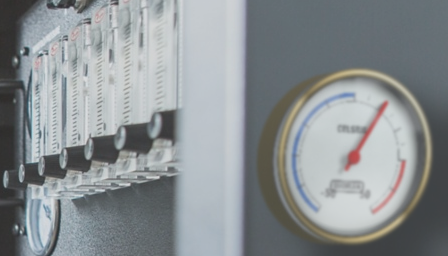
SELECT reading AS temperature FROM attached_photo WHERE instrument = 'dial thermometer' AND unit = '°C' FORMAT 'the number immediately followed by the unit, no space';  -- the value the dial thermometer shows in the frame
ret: 10°C
